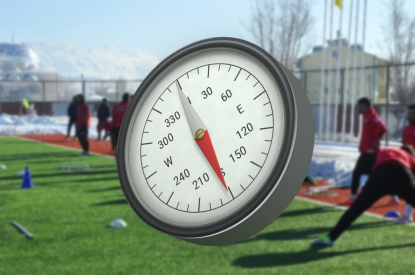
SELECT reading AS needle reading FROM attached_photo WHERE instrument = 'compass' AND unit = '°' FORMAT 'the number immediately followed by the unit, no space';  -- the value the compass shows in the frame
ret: 180°
